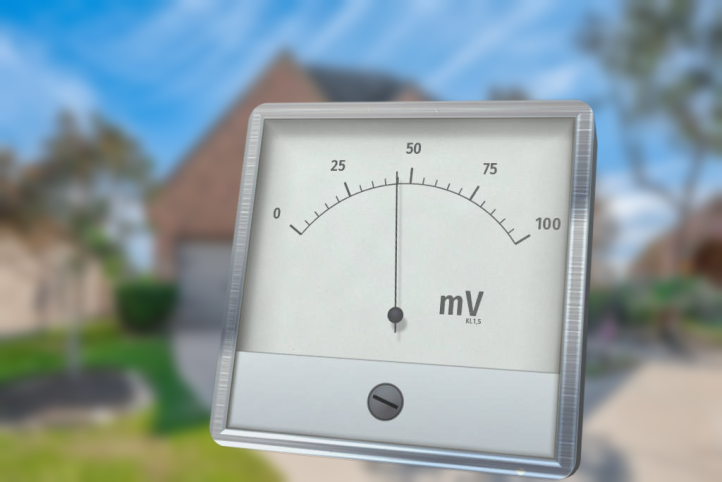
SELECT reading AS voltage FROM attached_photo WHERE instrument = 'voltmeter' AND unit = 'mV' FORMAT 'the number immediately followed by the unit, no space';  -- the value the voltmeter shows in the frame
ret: 45mV
